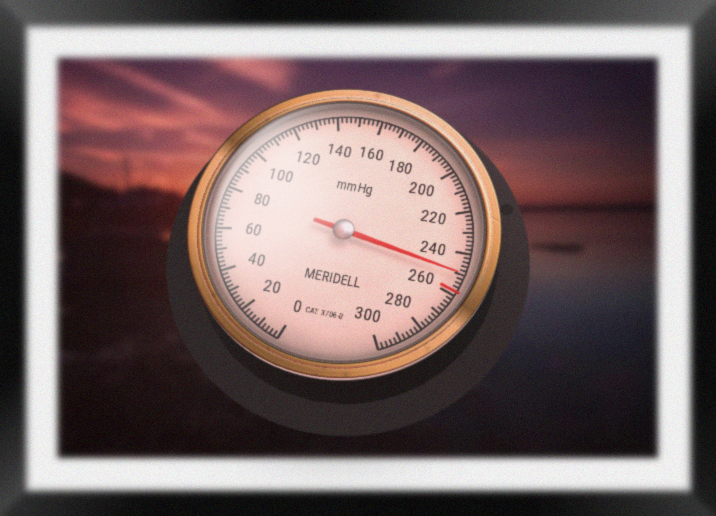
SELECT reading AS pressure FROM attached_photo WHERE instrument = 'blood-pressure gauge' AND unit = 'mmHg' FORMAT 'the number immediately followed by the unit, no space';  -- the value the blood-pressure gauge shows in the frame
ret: 250mmHg
